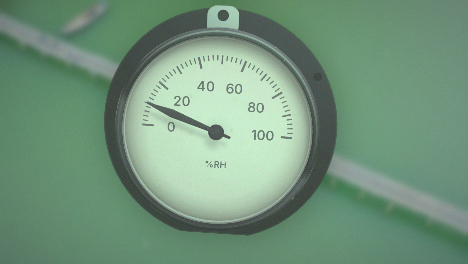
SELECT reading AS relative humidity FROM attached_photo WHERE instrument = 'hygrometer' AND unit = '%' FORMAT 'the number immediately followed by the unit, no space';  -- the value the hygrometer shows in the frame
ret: 10%
